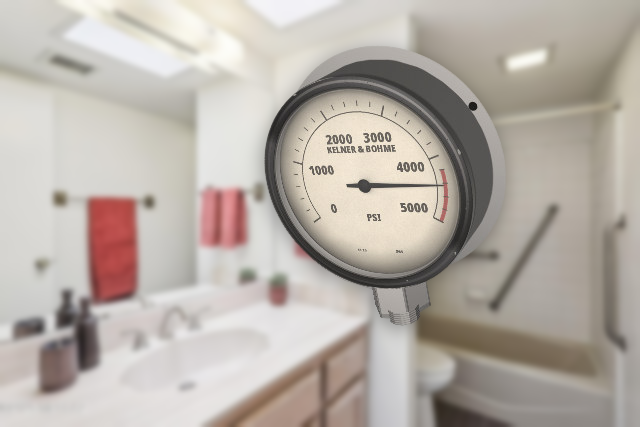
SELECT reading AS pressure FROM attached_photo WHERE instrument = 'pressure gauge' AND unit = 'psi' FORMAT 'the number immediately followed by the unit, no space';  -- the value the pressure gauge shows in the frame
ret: 4400psi
